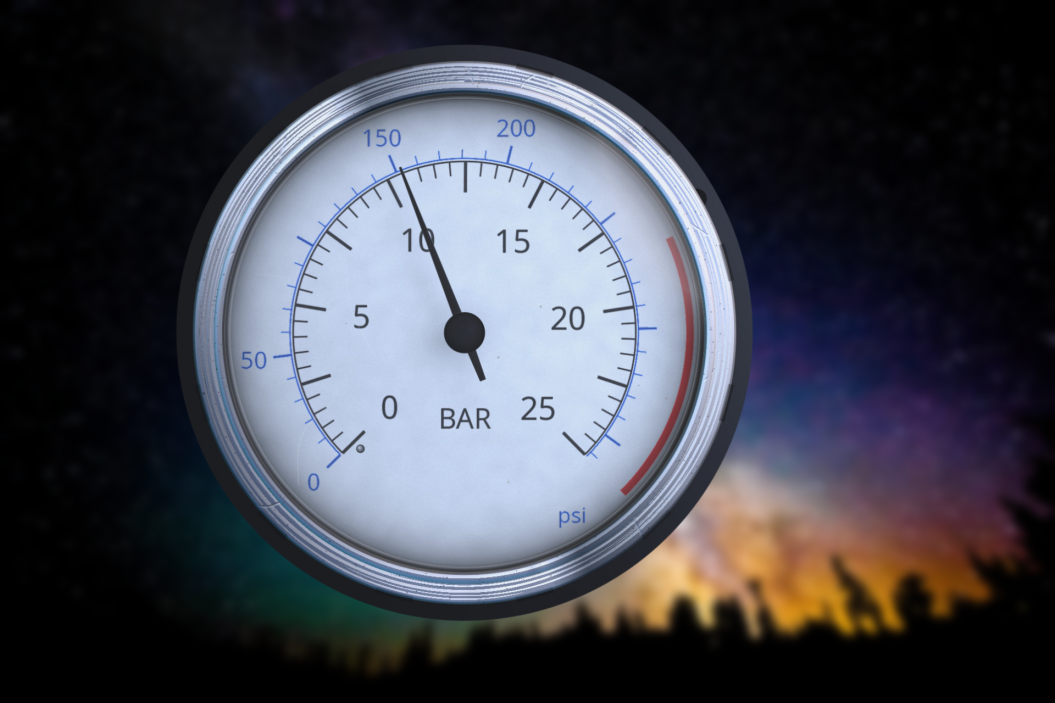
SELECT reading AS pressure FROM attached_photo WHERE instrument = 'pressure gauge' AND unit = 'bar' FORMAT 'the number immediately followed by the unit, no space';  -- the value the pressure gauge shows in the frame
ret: 10.5bar
